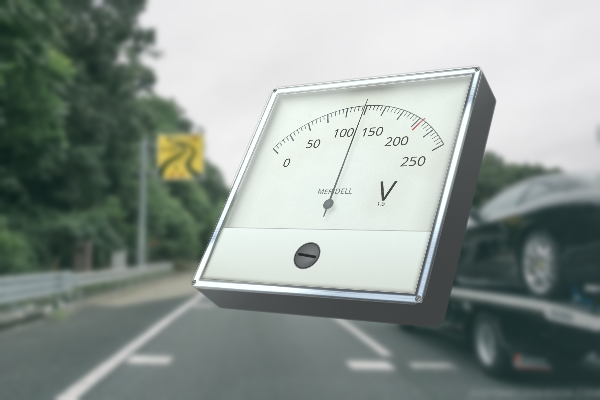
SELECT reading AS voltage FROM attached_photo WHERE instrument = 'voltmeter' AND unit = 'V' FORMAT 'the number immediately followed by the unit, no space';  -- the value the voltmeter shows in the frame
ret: 125V
